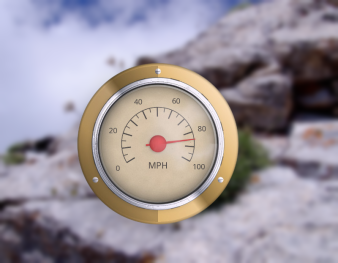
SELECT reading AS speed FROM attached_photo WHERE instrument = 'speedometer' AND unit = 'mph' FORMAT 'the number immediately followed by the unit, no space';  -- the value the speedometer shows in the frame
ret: 85mph
